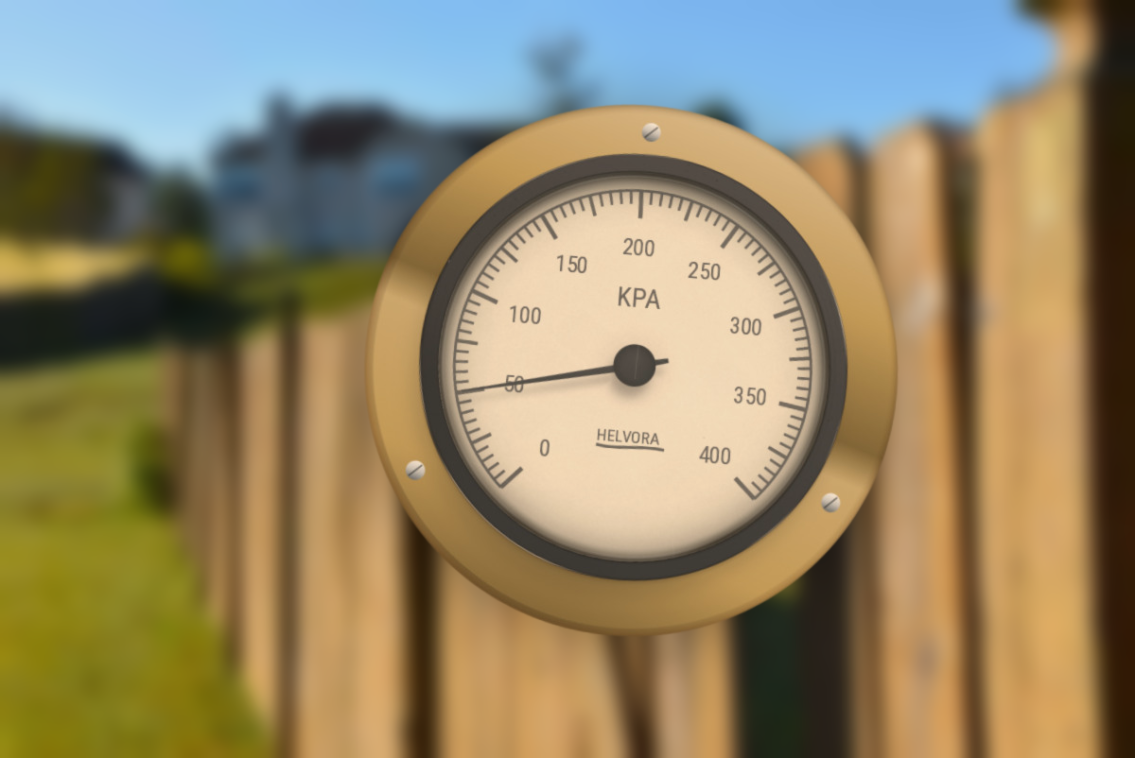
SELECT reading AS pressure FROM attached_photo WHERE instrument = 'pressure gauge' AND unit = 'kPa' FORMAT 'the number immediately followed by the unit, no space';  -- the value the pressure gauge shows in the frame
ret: 50kPa
